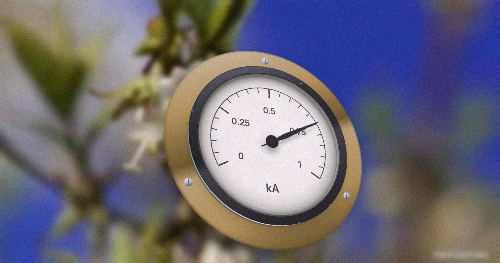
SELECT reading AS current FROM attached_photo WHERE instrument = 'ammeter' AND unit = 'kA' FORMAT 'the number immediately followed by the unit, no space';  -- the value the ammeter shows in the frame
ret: 0.75kA
